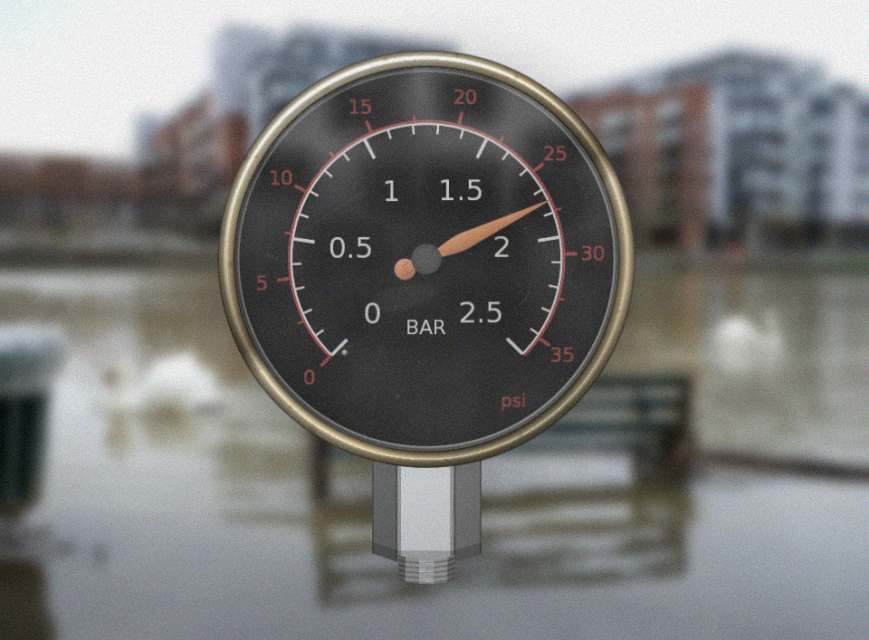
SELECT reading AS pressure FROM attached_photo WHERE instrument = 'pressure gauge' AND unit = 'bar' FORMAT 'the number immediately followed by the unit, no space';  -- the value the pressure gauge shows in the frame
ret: 1.85bar
